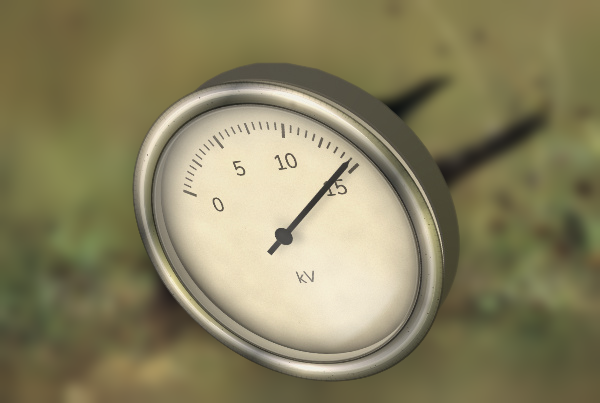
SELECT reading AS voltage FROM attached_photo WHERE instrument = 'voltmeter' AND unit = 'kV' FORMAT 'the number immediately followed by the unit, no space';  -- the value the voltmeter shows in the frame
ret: 14.5kV
